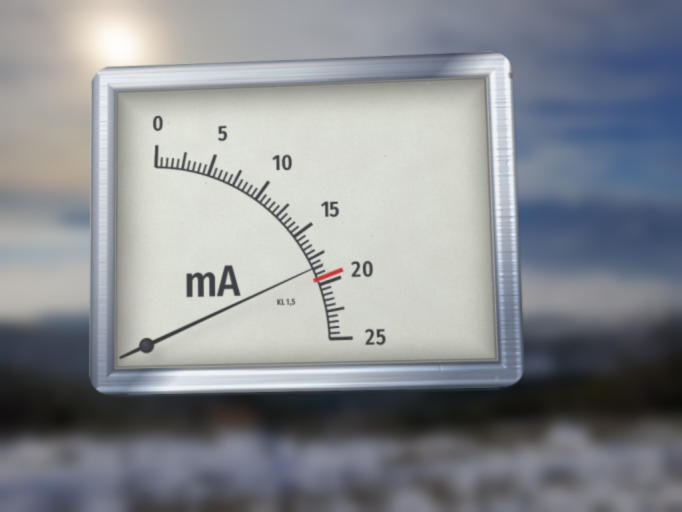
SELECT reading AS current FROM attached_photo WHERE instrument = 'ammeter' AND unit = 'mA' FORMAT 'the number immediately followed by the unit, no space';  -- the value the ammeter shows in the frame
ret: 18.5mA
